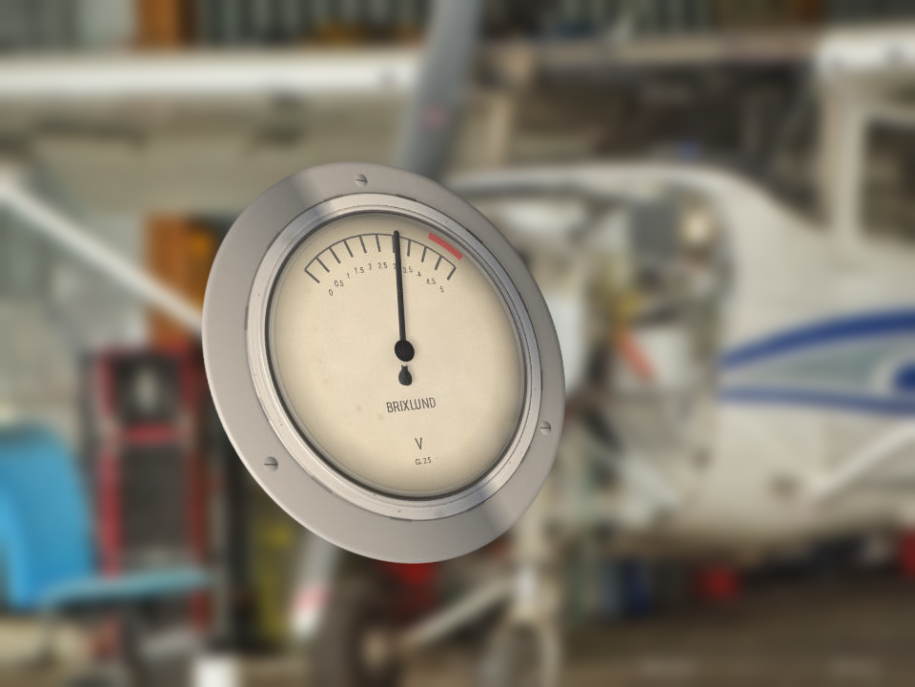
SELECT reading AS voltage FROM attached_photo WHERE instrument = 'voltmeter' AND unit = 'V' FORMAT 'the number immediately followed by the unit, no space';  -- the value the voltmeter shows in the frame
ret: 3V
